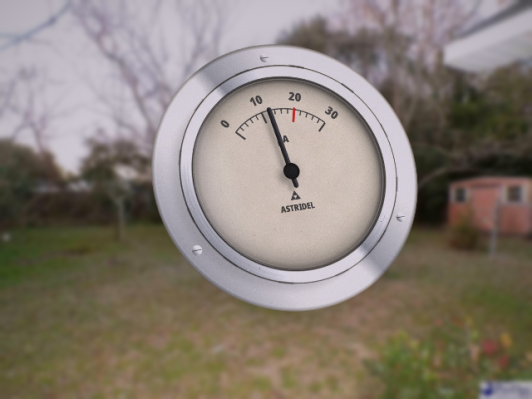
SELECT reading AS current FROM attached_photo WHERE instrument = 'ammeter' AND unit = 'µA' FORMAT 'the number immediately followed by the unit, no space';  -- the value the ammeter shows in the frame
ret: 12µA
